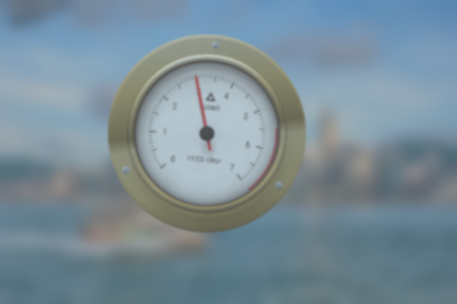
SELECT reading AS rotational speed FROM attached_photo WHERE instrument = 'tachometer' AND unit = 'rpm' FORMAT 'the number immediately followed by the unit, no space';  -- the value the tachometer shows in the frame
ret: 3000rpm
